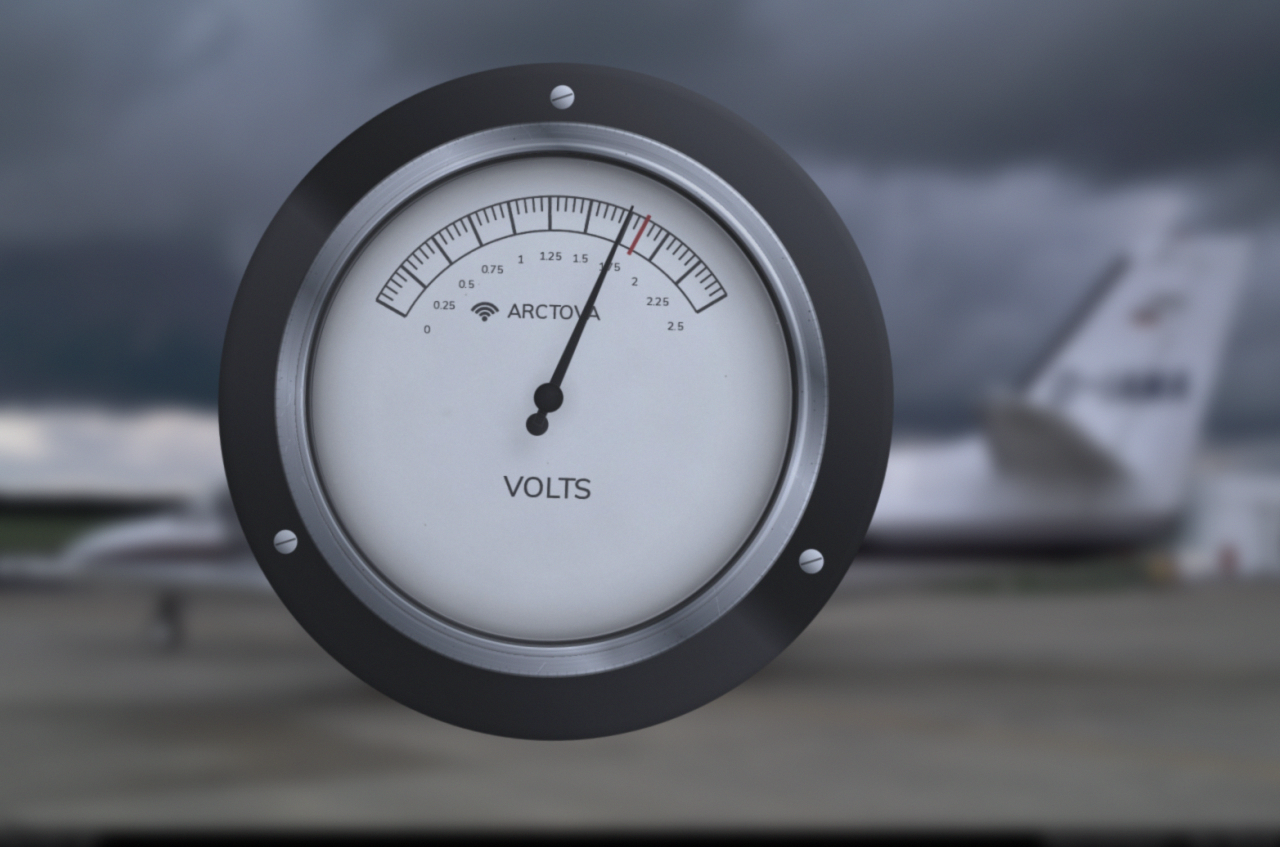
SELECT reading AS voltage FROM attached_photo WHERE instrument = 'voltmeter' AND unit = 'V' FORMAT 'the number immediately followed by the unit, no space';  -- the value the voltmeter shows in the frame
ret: 1.75V
